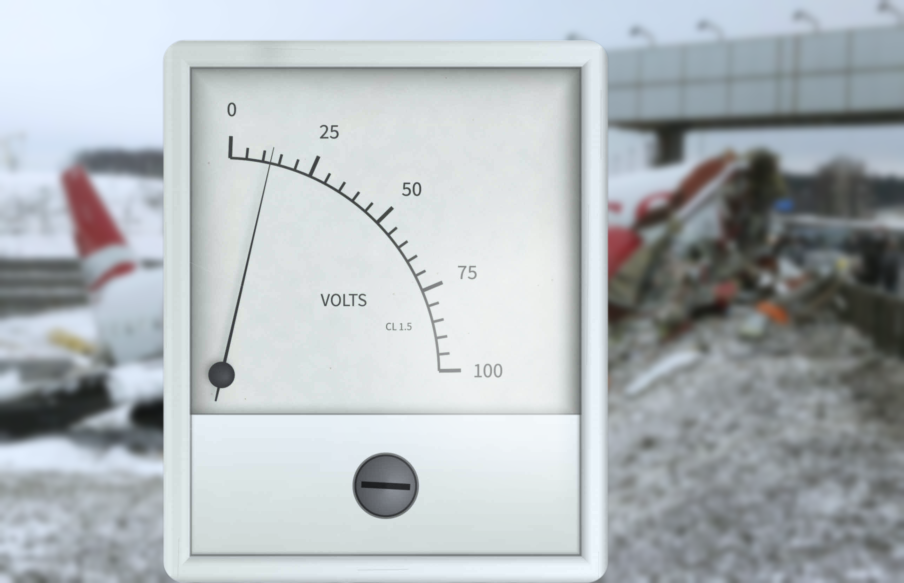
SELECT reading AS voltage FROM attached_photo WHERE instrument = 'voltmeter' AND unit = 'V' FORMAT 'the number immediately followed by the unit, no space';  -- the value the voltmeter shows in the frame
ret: 12.5V
